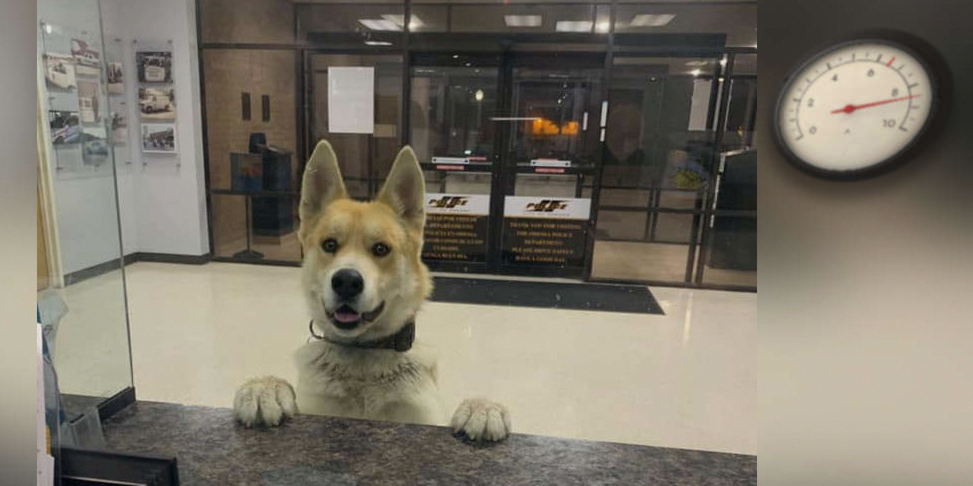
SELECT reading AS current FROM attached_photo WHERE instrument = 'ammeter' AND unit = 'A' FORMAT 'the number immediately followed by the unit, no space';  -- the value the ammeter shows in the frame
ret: 8.5A
